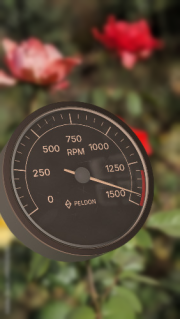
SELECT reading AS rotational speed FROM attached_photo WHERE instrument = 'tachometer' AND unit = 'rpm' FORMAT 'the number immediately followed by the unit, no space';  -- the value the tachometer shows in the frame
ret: 1450rpm
